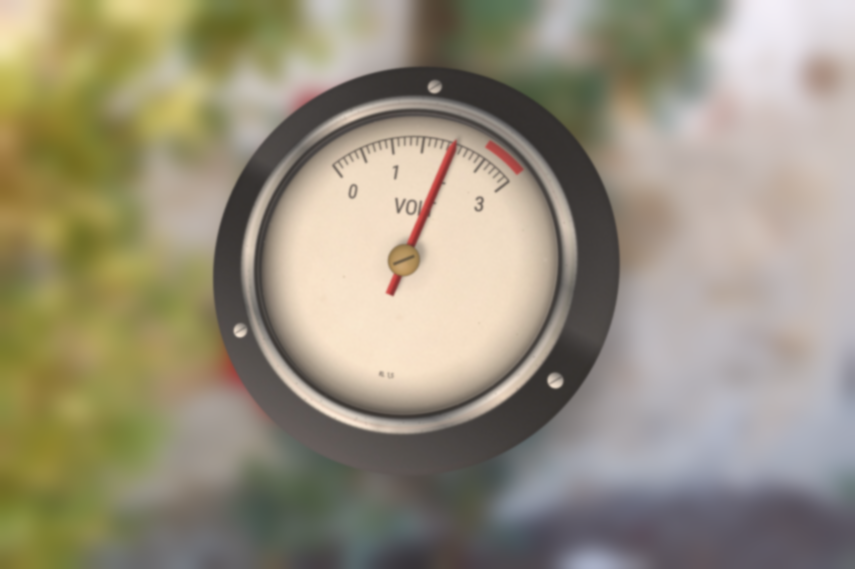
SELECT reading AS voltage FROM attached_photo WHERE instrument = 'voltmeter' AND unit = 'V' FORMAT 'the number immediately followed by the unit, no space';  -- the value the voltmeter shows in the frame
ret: 2V
